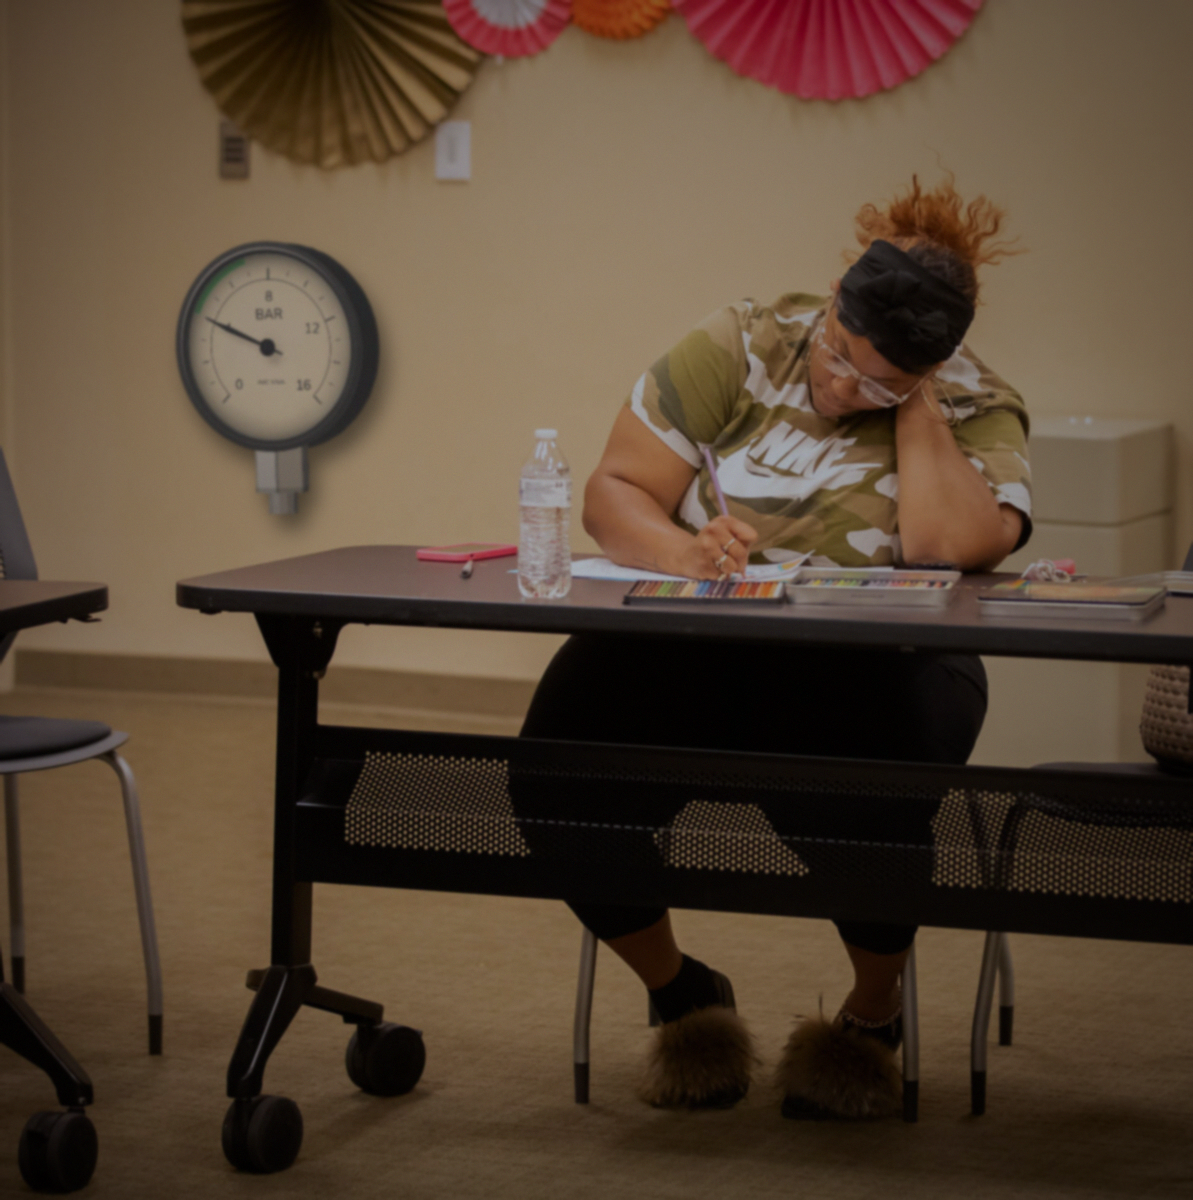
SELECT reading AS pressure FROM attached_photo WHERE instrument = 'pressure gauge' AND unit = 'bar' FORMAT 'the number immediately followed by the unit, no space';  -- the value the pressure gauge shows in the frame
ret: 4bar
